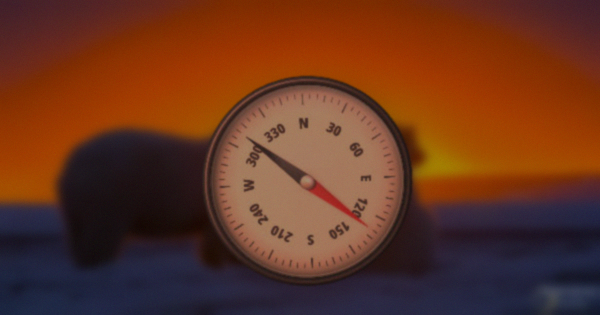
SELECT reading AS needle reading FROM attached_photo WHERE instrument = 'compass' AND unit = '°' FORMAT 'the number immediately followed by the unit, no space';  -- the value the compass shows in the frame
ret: 130°
